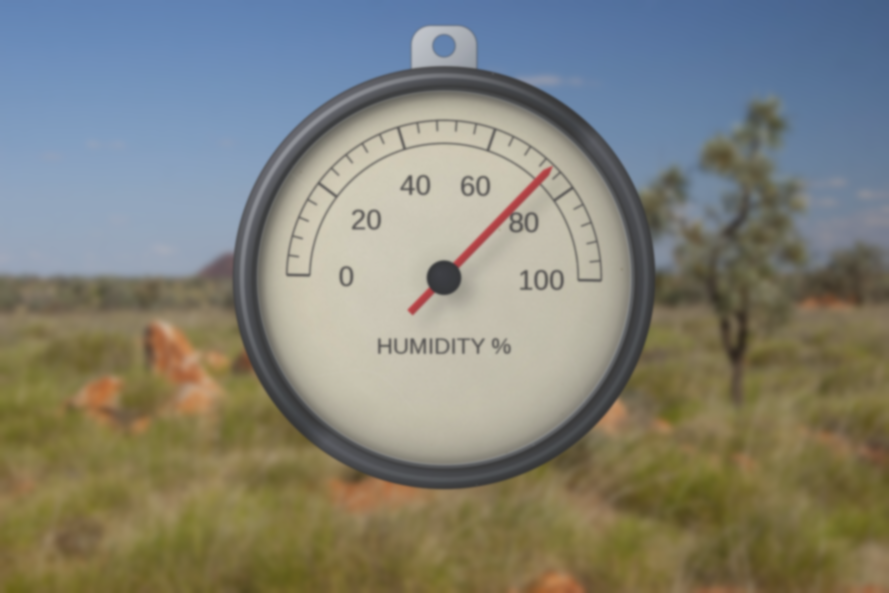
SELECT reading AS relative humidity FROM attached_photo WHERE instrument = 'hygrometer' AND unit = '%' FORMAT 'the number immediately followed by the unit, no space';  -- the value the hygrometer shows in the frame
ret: 74%
